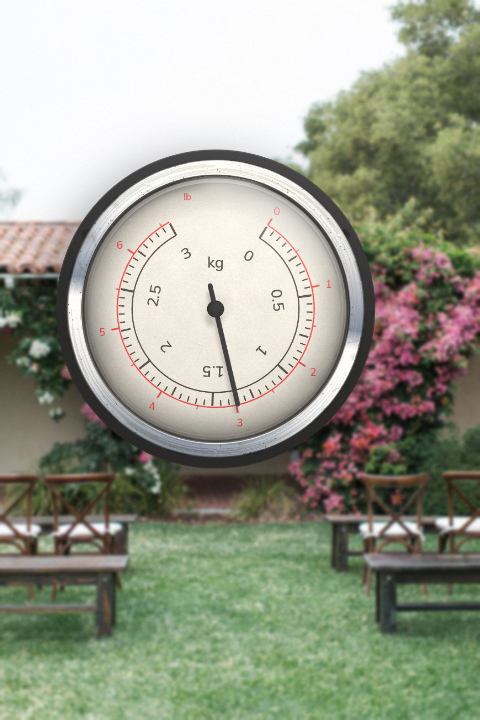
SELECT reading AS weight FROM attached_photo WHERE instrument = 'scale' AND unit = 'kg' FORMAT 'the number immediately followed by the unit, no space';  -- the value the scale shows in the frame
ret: 1.35kg
